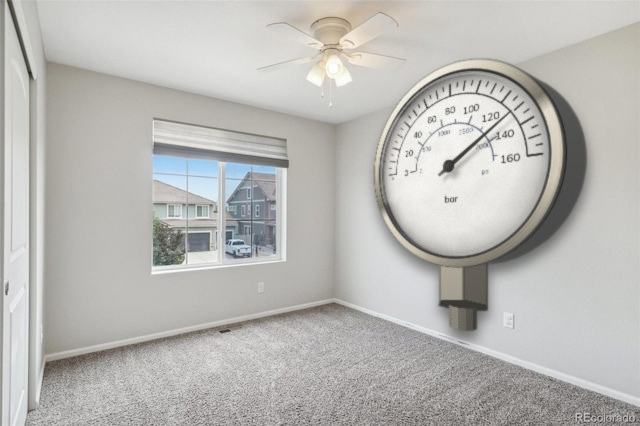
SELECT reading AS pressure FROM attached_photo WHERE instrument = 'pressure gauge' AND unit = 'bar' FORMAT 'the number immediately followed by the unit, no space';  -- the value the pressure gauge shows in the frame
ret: 130bar
